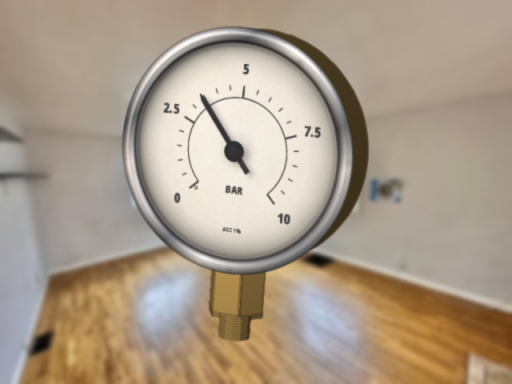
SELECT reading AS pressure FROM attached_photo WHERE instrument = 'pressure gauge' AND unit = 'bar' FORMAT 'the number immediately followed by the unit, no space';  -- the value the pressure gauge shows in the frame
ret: 3.5bar
